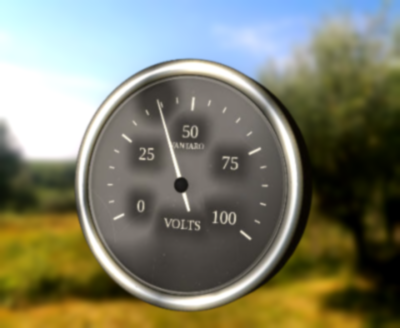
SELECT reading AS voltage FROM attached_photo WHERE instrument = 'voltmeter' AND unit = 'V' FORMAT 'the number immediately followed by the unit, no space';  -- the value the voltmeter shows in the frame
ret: 40V
